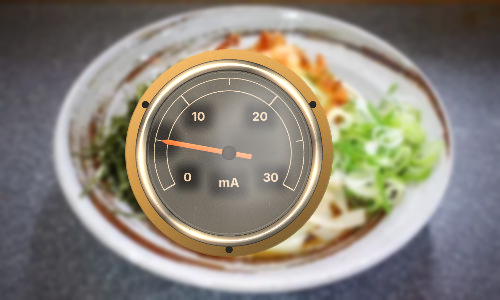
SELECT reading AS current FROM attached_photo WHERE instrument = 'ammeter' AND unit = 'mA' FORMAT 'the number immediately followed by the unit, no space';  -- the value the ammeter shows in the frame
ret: 5mA
